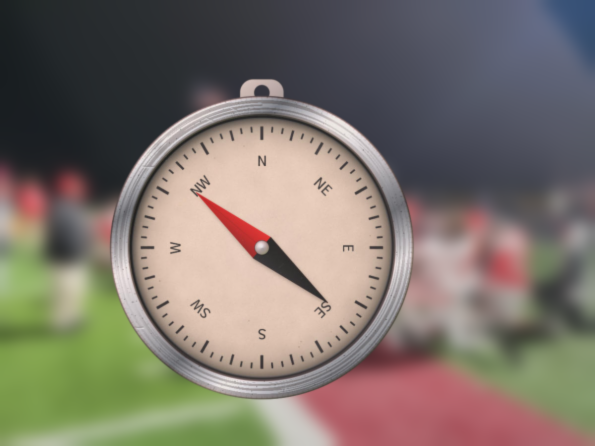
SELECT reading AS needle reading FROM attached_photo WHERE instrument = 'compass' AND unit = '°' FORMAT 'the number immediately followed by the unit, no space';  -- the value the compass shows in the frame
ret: 310°
